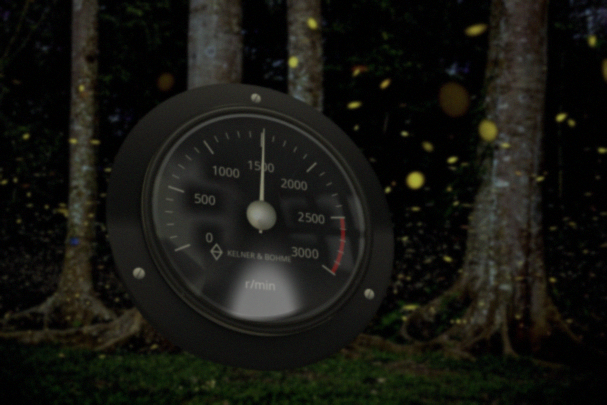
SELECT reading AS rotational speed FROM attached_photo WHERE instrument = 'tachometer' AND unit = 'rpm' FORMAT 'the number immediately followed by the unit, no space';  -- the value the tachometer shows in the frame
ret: 1500rpm
